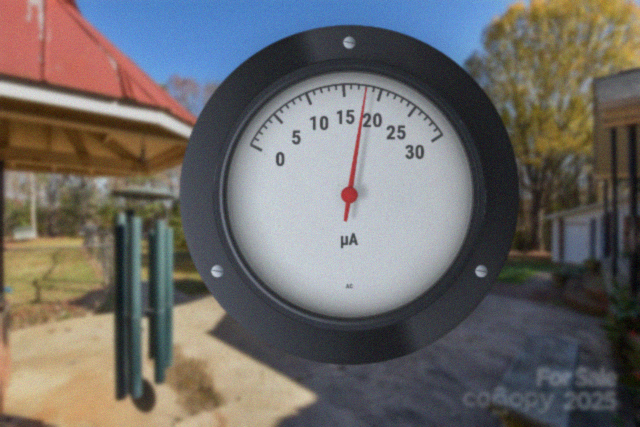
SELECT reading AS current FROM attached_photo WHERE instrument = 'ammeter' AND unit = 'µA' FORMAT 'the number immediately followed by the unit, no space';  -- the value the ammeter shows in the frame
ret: 18µA
